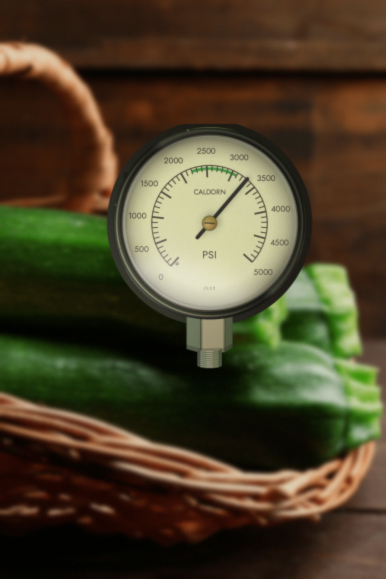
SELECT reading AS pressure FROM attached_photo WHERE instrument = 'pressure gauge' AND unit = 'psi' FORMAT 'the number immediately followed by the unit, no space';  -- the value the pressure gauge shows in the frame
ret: 3300psi
